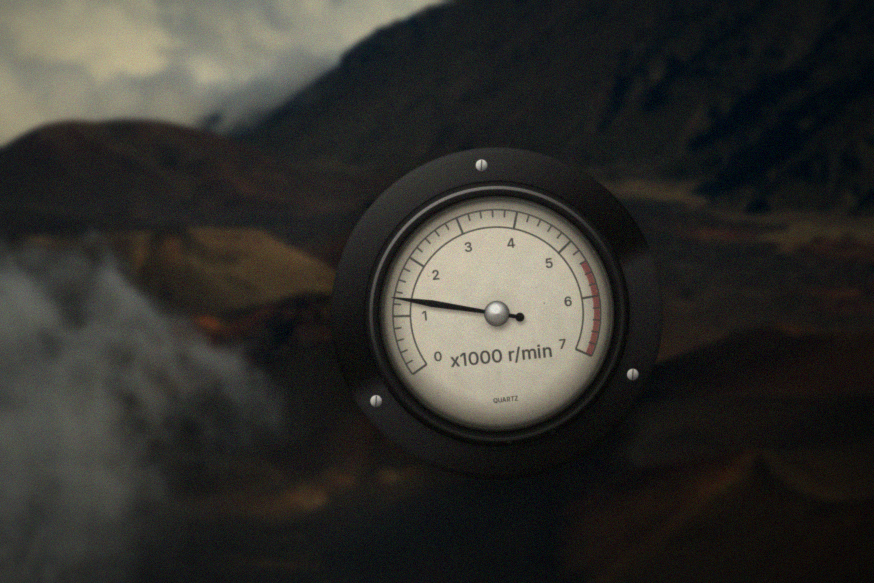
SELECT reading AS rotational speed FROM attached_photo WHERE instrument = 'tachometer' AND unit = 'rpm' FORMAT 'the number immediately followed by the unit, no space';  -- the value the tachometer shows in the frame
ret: 1300rpm
